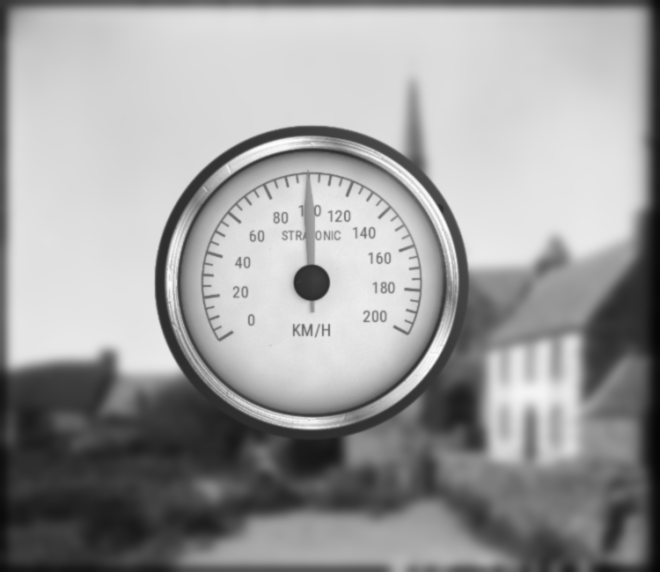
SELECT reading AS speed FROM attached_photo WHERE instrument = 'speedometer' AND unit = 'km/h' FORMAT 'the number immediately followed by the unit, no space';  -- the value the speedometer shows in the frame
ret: 100km/h
